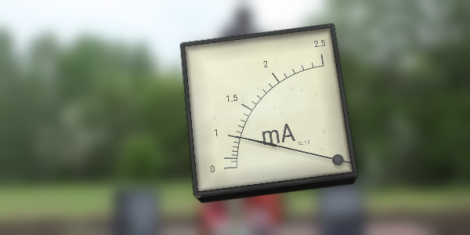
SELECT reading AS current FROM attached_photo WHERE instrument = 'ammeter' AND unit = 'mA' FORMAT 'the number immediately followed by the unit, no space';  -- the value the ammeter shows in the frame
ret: 1mA
